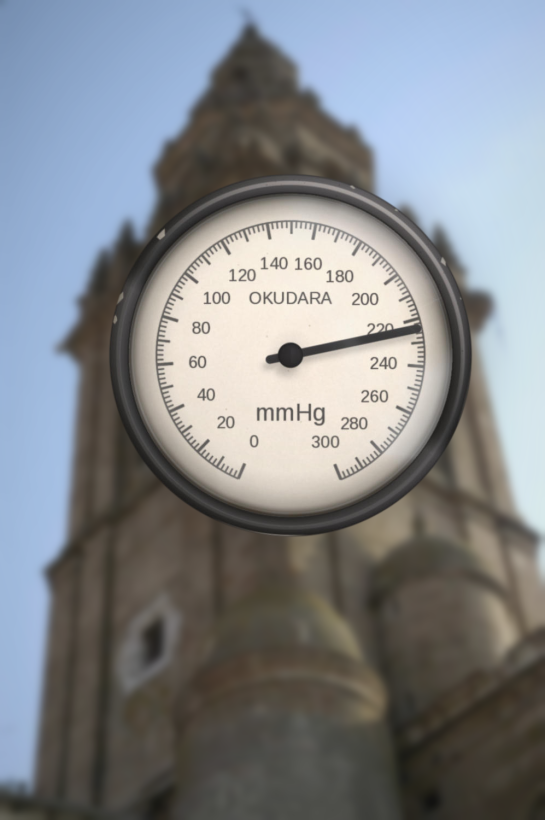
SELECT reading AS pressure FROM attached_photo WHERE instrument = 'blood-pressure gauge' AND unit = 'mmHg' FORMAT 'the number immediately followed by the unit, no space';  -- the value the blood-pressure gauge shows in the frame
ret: 224mmHg
